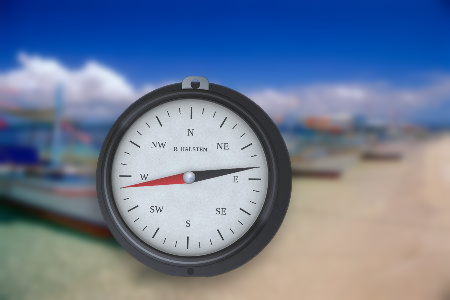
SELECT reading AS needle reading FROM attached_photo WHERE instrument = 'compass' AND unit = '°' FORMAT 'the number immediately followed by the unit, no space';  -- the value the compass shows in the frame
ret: 260°
